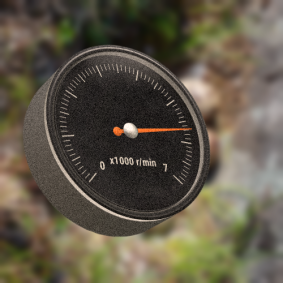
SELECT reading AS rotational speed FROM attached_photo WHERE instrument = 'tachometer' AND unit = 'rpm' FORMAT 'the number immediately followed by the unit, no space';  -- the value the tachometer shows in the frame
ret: 5700rpm
